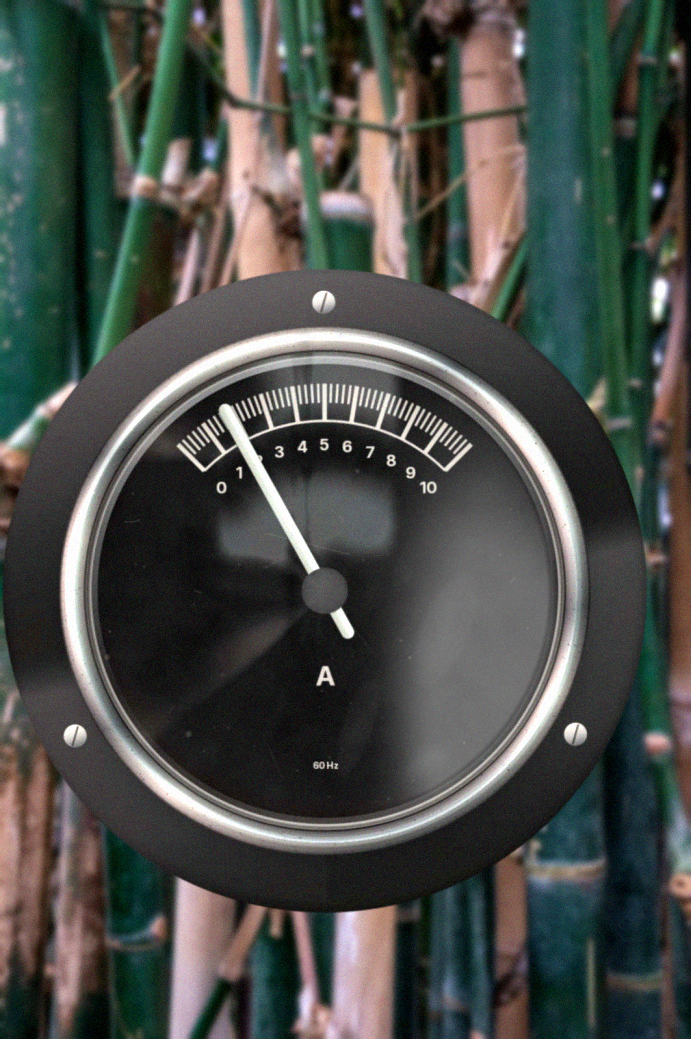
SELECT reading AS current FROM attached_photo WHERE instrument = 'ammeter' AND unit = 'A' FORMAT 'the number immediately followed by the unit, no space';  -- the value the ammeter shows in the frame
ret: 1.8A
